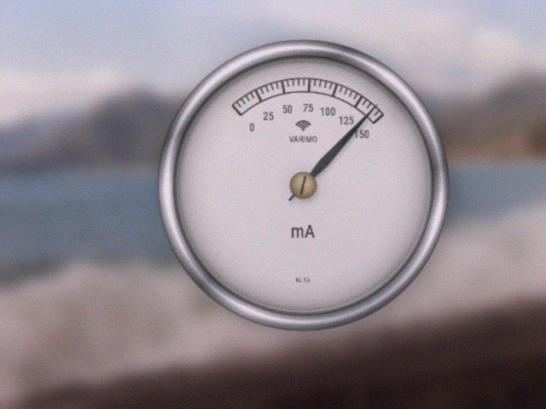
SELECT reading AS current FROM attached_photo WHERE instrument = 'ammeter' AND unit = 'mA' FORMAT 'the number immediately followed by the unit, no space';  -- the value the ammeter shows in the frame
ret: 140mA
